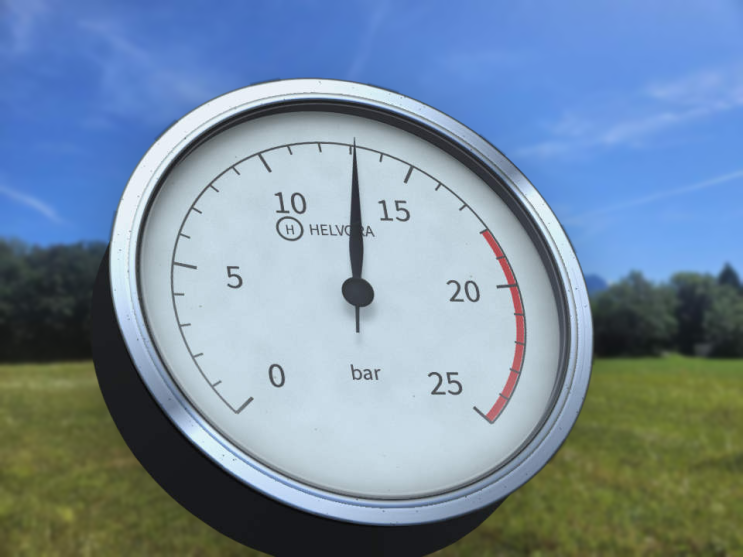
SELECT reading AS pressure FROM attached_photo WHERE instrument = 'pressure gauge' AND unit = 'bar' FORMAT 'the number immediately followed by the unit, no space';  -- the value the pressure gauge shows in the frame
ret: 13bar
